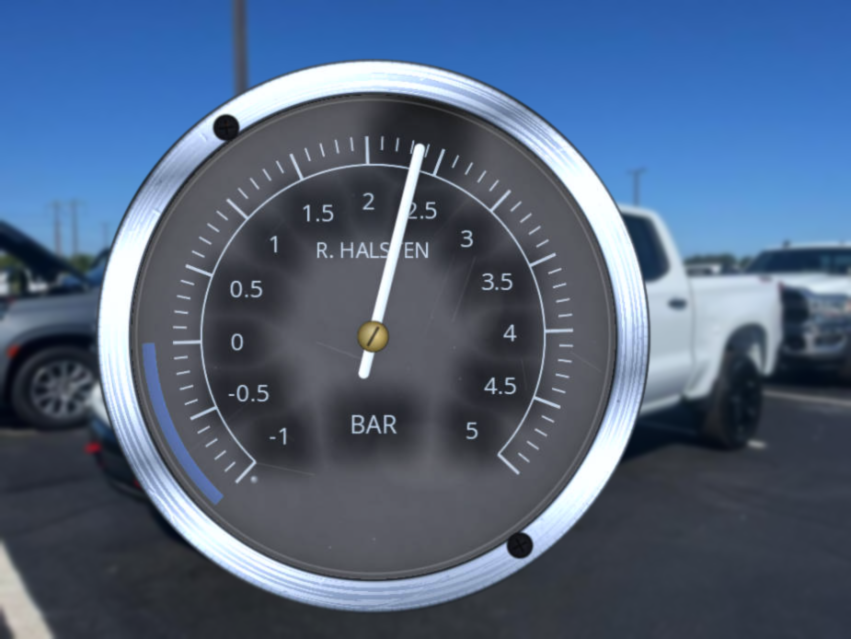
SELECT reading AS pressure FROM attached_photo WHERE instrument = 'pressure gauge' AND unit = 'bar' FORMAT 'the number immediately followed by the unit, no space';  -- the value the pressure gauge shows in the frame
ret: 2.35bar
